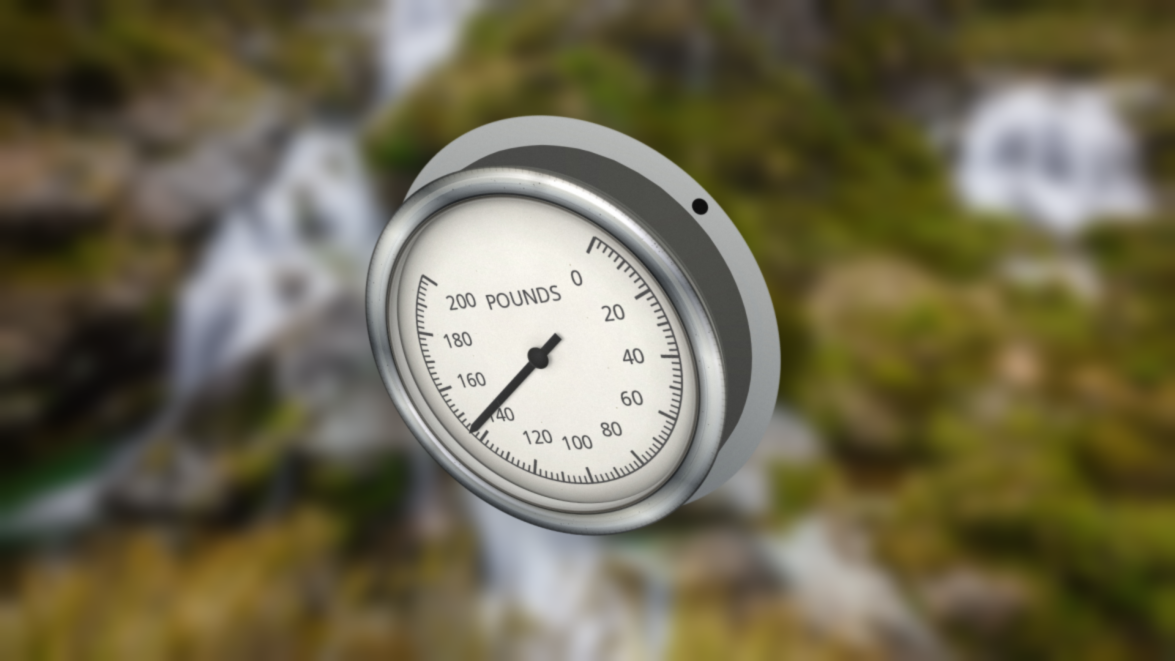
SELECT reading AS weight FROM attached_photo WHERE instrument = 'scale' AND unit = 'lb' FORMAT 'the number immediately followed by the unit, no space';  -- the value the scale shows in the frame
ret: 144lb
